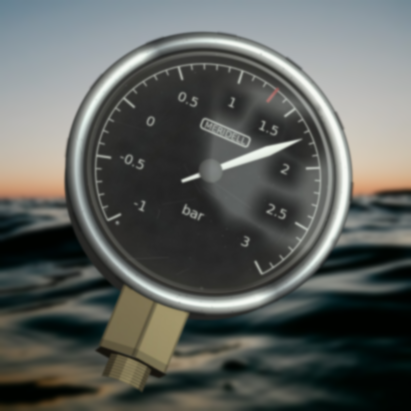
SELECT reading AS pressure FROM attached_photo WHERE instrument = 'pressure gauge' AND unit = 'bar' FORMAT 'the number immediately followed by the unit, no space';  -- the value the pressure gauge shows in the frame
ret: 1.75bar
